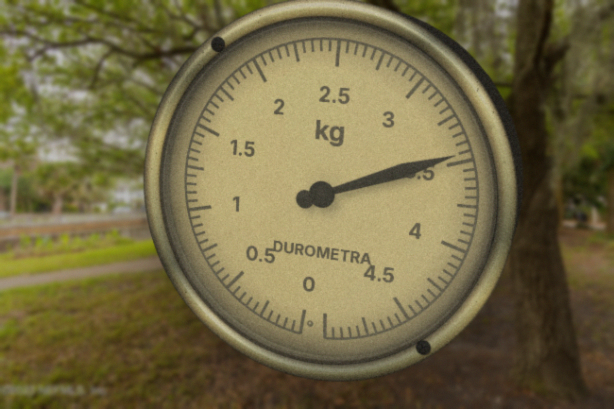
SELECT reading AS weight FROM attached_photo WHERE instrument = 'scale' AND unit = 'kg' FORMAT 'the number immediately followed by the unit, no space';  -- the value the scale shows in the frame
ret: 3.45kg
